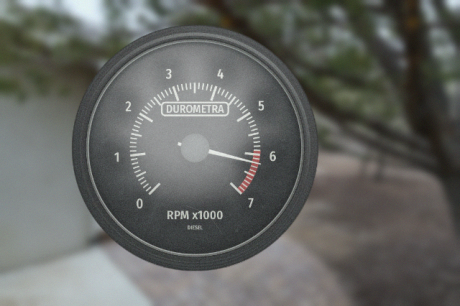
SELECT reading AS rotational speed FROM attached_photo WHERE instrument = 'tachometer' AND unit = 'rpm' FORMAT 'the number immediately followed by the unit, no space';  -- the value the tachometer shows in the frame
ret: 6200rpm
